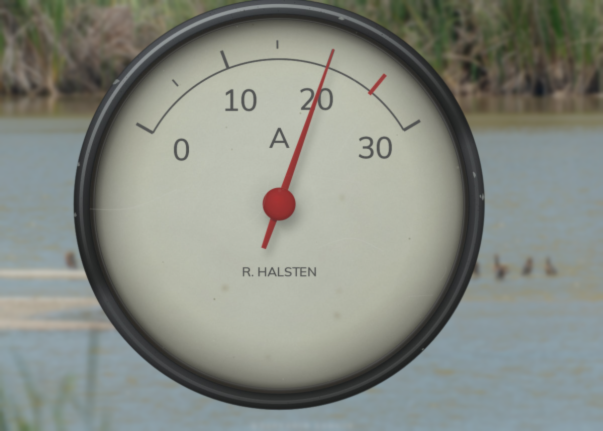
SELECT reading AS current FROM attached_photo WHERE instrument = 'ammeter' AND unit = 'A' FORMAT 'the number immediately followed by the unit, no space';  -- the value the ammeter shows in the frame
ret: 20A
